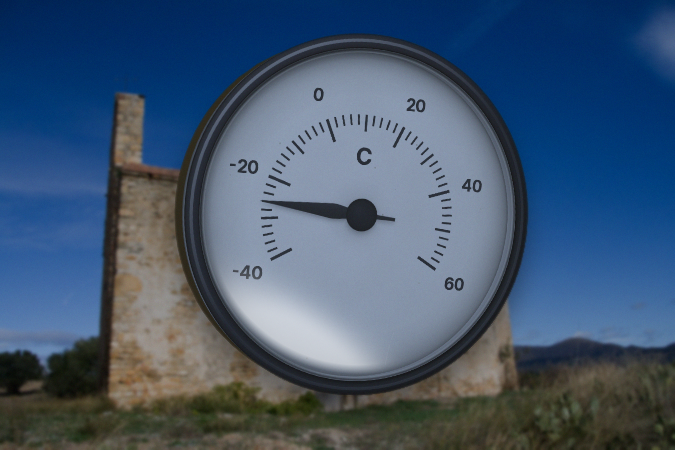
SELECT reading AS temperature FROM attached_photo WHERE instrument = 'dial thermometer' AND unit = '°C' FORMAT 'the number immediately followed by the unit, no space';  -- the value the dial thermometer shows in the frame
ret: -26°C
